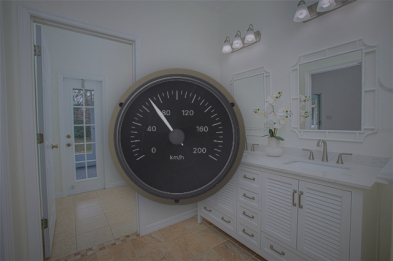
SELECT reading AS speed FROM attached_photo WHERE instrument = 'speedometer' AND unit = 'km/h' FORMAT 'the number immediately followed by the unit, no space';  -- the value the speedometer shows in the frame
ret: 70km/h
